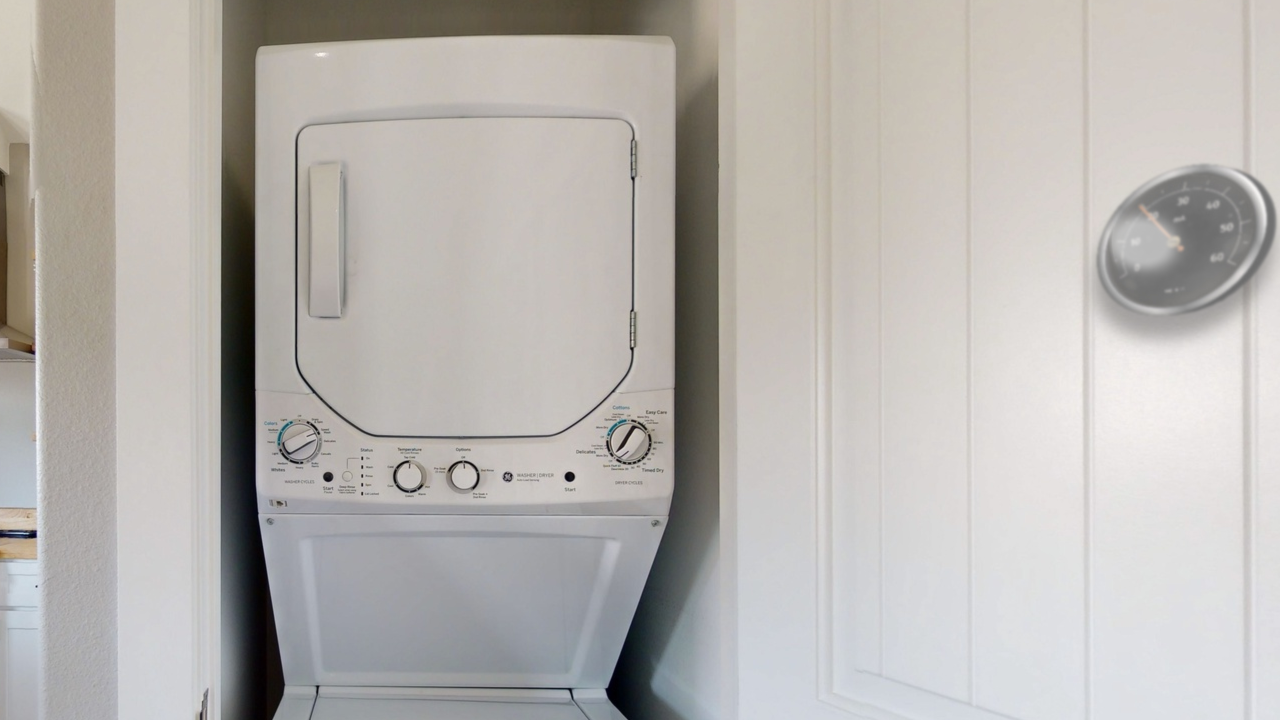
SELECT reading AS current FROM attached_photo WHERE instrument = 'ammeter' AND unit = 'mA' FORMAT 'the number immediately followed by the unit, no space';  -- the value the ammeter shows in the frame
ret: 20mA
